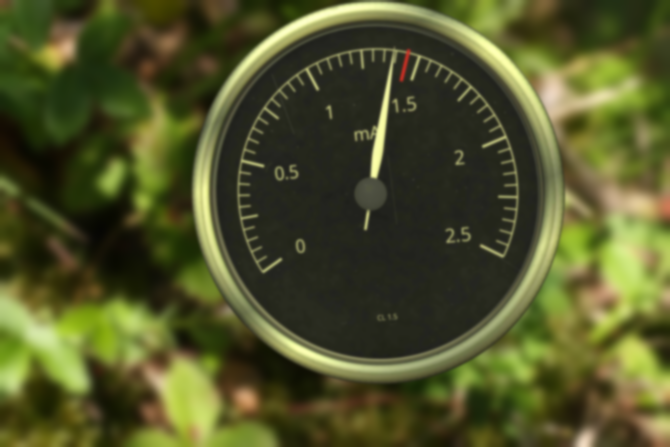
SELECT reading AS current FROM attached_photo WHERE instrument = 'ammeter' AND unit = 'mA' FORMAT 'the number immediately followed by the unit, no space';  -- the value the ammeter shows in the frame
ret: 1.4mA
